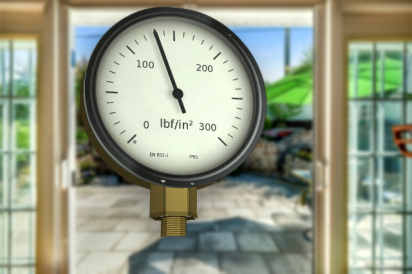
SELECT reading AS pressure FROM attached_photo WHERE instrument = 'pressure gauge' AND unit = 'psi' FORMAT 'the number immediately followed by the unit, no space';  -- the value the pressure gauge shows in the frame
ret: 130psi
